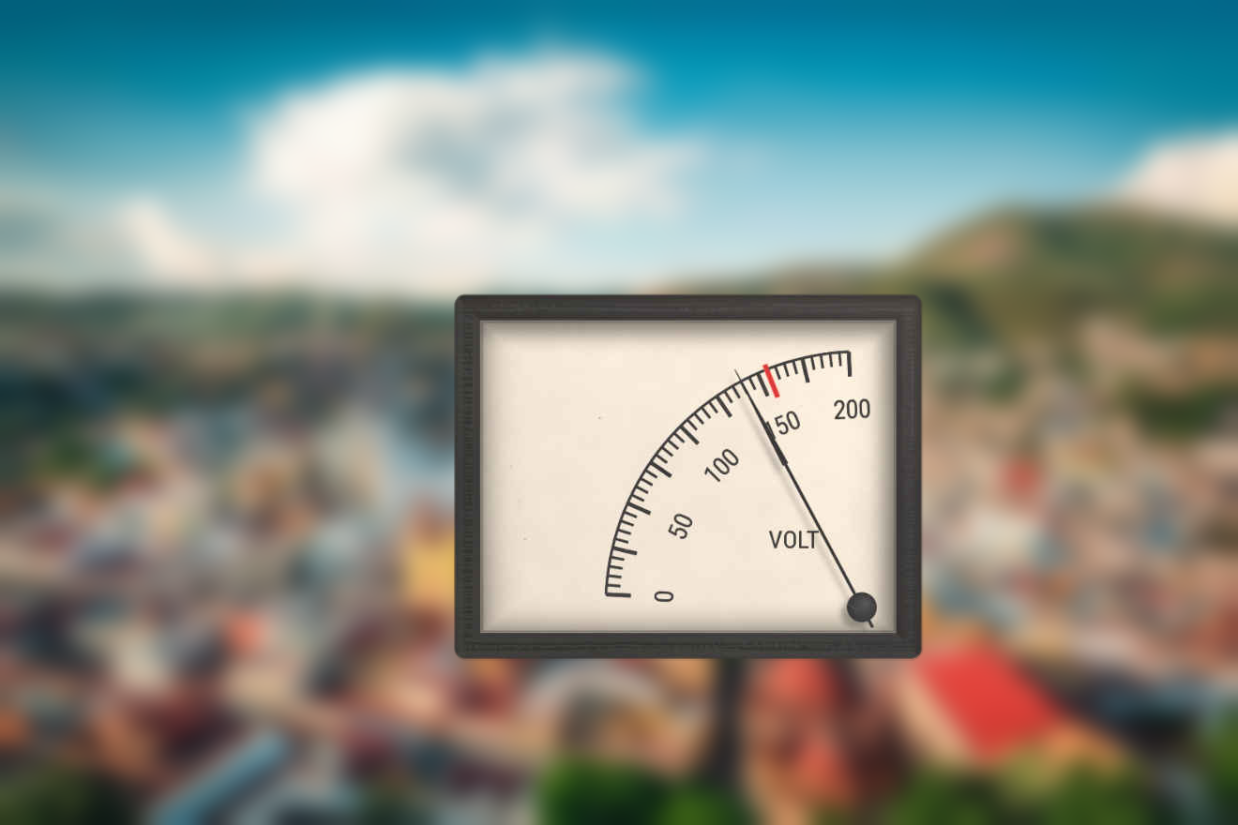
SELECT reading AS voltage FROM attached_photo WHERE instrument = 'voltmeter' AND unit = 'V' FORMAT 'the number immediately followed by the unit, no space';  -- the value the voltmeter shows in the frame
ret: 140V
